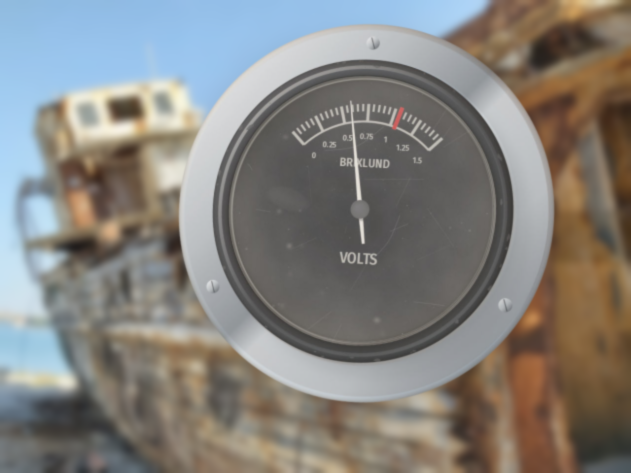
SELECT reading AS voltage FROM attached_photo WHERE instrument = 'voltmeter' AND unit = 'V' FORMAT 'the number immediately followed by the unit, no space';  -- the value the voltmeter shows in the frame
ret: 0.6V
